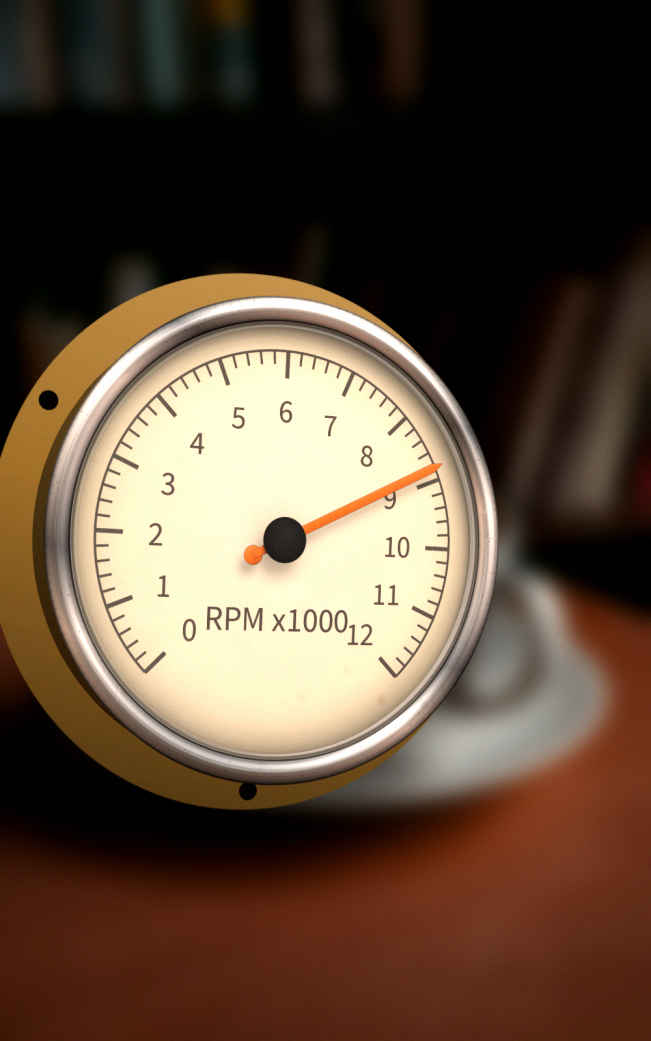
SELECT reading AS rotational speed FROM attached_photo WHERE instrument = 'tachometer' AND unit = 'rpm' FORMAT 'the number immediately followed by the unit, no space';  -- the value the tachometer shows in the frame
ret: 8800rpm
